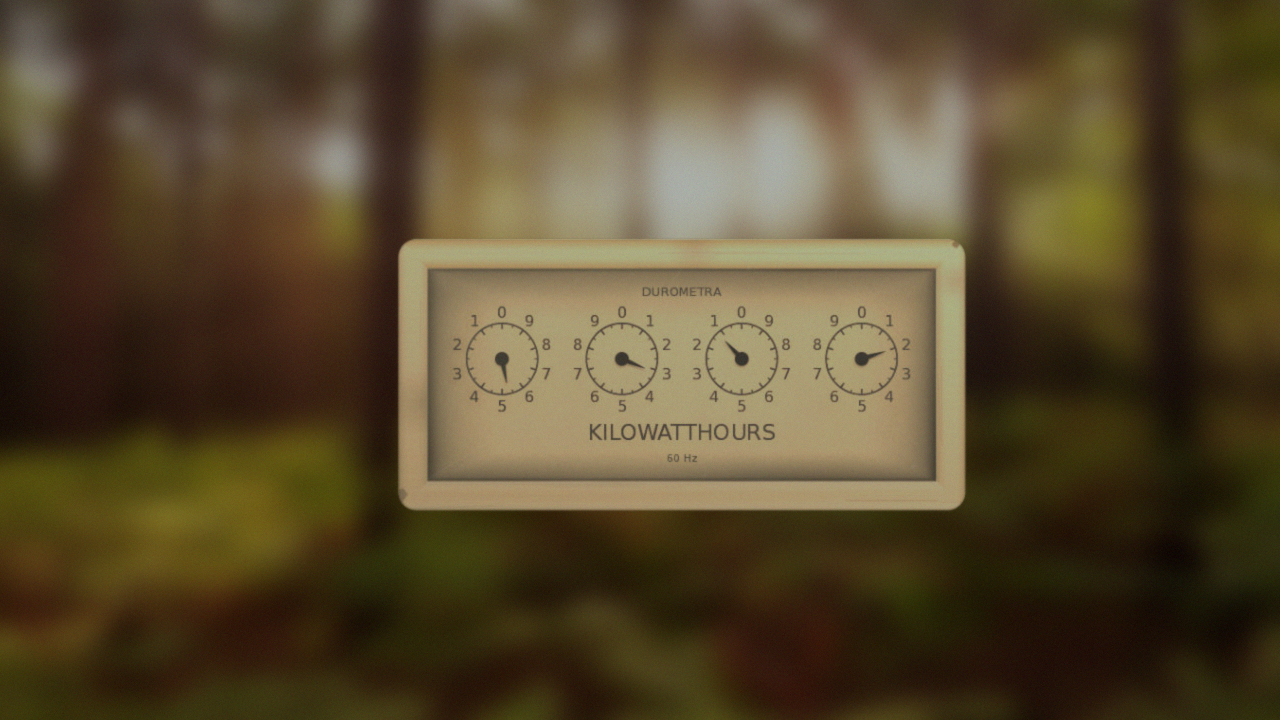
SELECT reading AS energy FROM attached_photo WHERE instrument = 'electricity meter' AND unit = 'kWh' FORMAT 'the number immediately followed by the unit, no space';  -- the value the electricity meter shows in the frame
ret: 5312kWh
